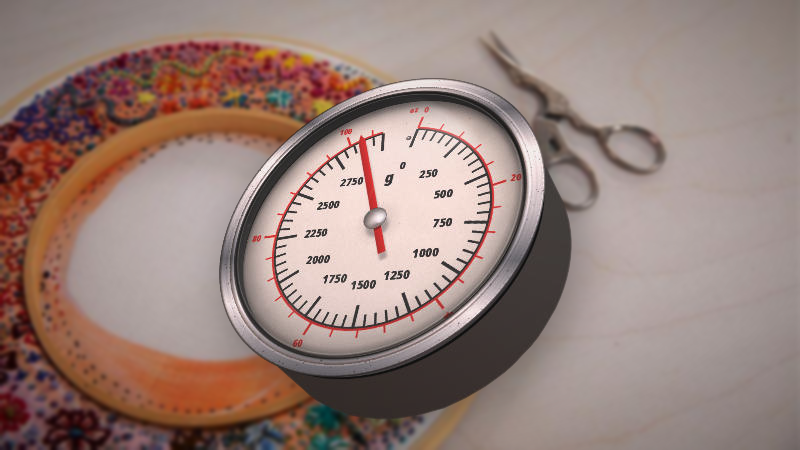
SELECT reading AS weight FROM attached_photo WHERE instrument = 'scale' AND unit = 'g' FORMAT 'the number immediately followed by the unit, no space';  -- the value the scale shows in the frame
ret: 2900g
